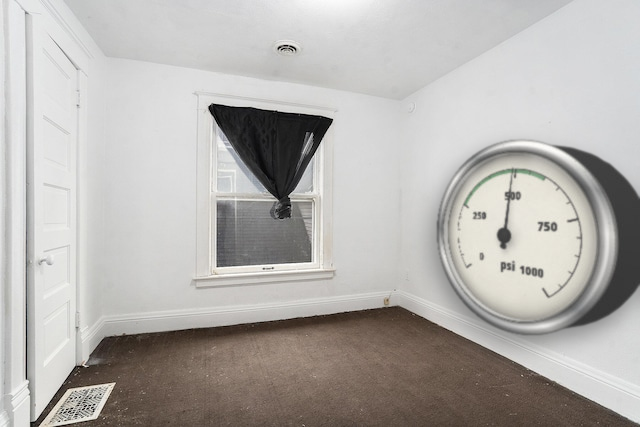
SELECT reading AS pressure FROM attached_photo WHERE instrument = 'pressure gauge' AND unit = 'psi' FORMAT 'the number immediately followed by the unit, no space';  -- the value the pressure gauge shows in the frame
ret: 500psi
